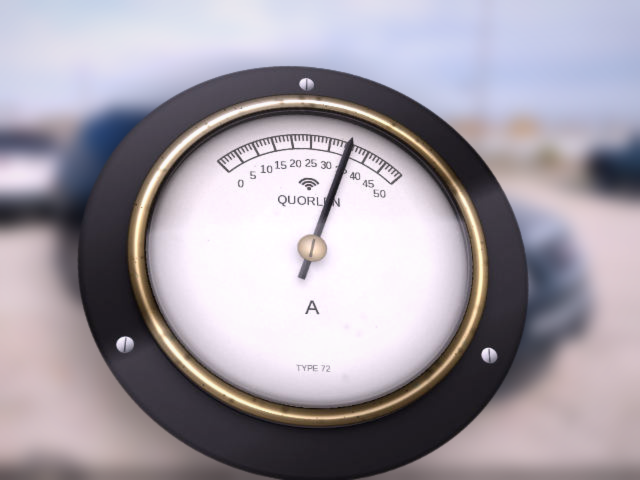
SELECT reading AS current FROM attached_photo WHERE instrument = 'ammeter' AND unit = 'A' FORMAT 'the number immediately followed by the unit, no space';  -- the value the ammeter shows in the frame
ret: 35A
